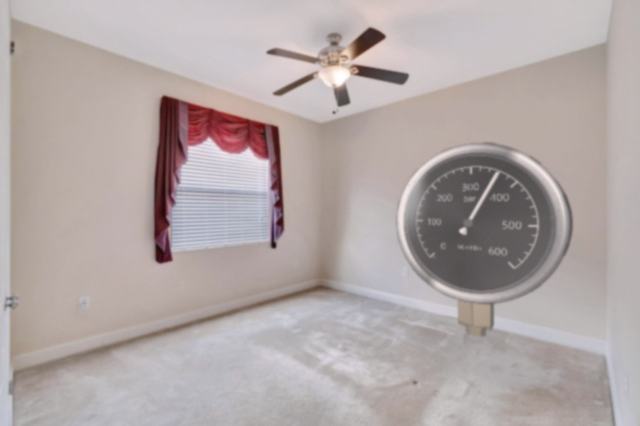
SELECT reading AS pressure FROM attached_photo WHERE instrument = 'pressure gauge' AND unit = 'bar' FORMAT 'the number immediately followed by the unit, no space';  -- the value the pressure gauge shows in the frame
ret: 360bar
